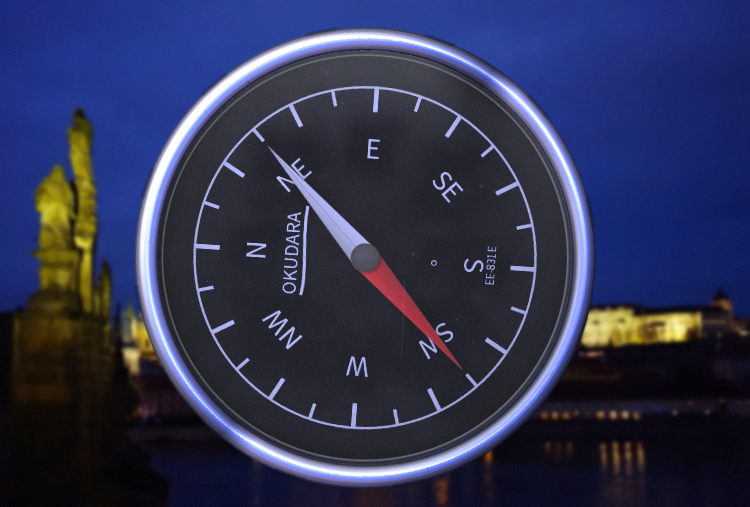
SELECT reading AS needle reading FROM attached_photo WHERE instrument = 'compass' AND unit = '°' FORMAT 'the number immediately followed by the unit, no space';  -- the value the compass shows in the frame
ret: 225°
